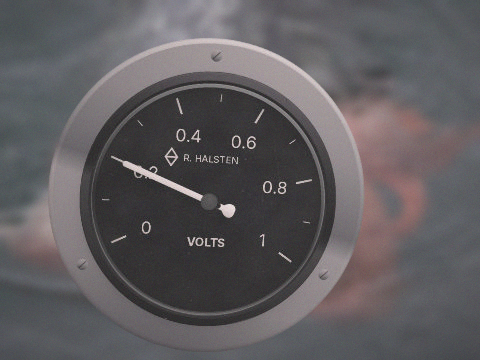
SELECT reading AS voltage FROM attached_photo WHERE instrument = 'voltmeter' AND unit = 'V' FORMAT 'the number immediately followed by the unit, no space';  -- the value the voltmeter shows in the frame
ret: 0.2V
